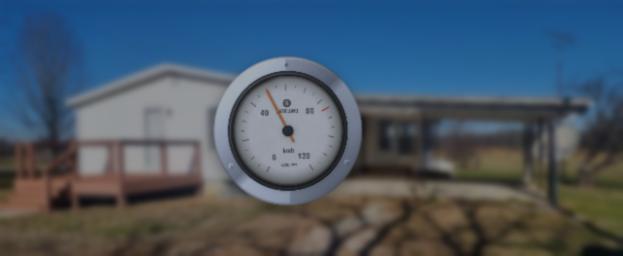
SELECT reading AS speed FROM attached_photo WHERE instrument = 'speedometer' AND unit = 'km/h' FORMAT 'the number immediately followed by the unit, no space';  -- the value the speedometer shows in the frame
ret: 50km/h
